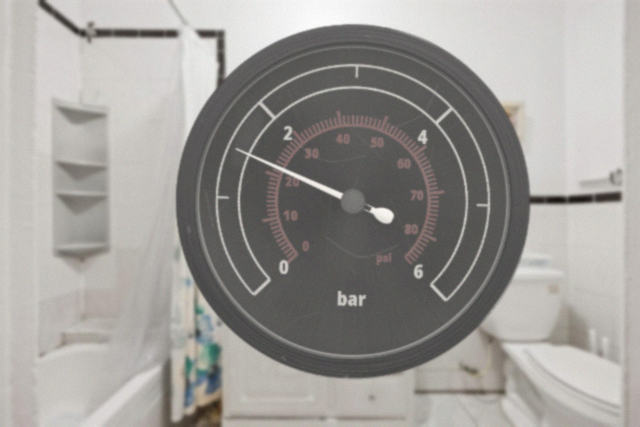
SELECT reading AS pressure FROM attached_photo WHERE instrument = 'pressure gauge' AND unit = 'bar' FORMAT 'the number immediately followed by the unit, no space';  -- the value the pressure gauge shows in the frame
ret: 1.5bar
